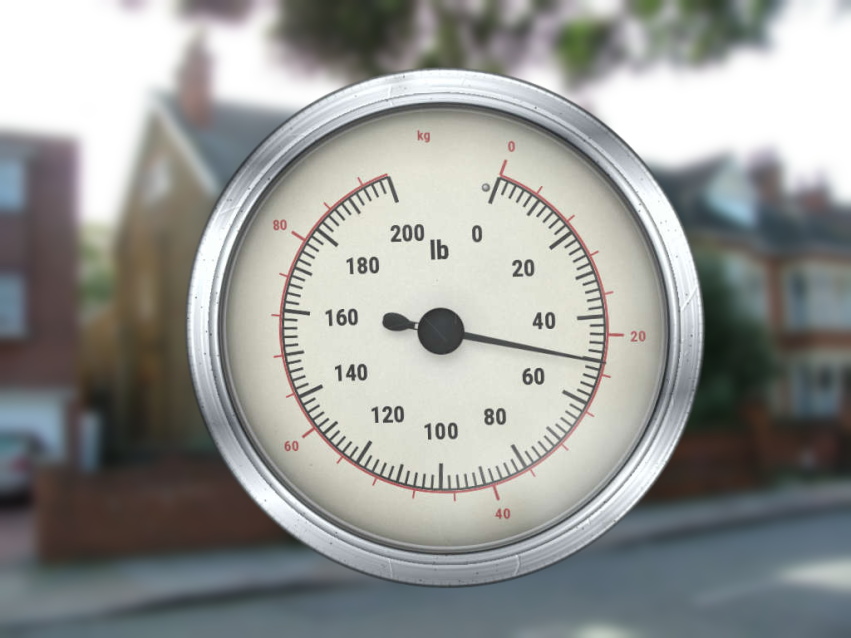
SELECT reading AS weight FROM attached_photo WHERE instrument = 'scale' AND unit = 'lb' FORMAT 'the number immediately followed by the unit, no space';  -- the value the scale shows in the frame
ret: 50lb
